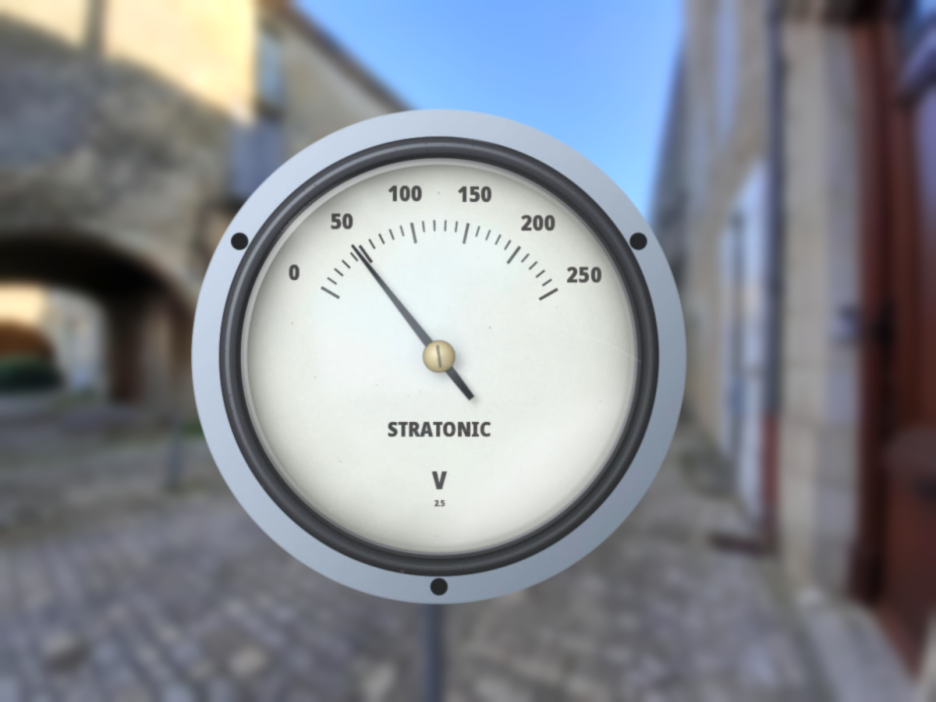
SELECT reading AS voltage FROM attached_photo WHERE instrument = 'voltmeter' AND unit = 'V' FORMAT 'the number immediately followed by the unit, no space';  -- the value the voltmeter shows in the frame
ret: 45V
